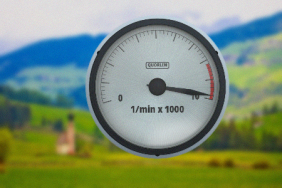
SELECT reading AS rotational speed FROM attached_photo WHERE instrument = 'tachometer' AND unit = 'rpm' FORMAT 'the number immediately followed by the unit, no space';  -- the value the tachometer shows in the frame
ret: 9800rpm
